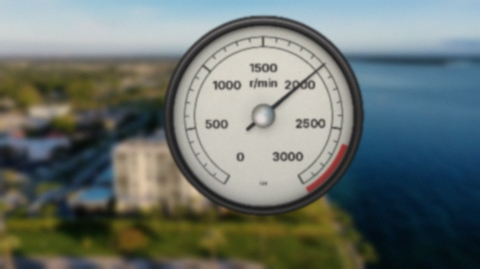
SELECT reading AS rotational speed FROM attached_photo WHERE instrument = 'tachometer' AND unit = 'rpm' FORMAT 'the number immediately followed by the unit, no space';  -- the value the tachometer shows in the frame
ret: 2000rpm
